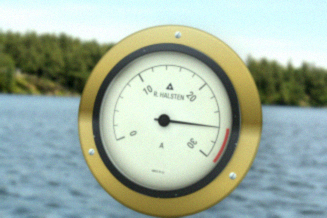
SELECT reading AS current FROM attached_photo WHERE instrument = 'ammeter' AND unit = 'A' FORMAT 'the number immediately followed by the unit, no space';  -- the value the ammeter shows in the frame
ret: 26A
